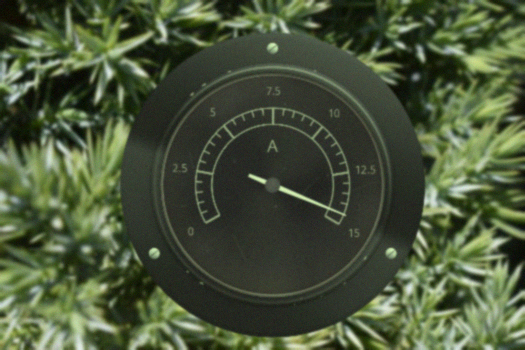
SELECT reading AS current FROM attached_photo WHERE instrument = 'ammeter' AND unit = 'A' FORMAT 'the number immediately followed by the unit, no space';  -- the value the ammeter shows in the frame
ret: 14.5A
